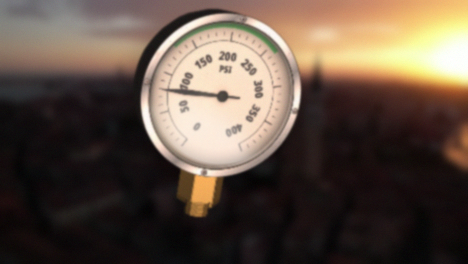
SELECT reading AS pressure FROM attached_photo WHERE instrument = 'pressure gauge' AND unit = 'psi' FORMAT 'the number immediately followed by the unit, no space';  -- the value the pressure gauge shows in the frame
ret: 80psi
